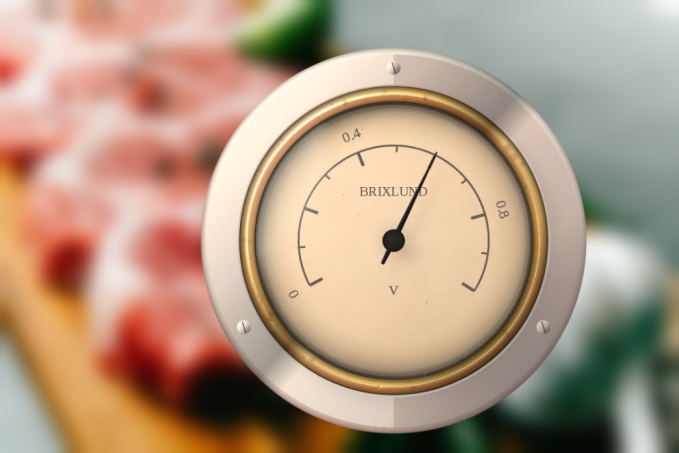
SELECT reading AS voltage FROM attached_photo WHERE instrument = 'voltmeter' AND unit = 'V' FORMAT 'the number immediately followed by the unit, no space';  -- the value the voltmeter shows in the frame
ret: 0.6V
